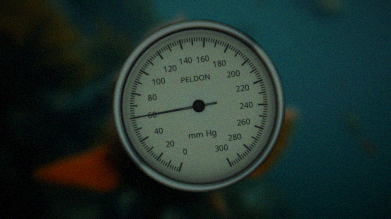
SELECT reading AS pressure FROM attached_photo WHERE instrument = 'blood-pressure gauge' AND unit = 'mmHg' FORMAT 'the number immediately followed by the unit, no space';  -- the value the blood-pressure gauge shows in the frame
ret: 60mmHg
